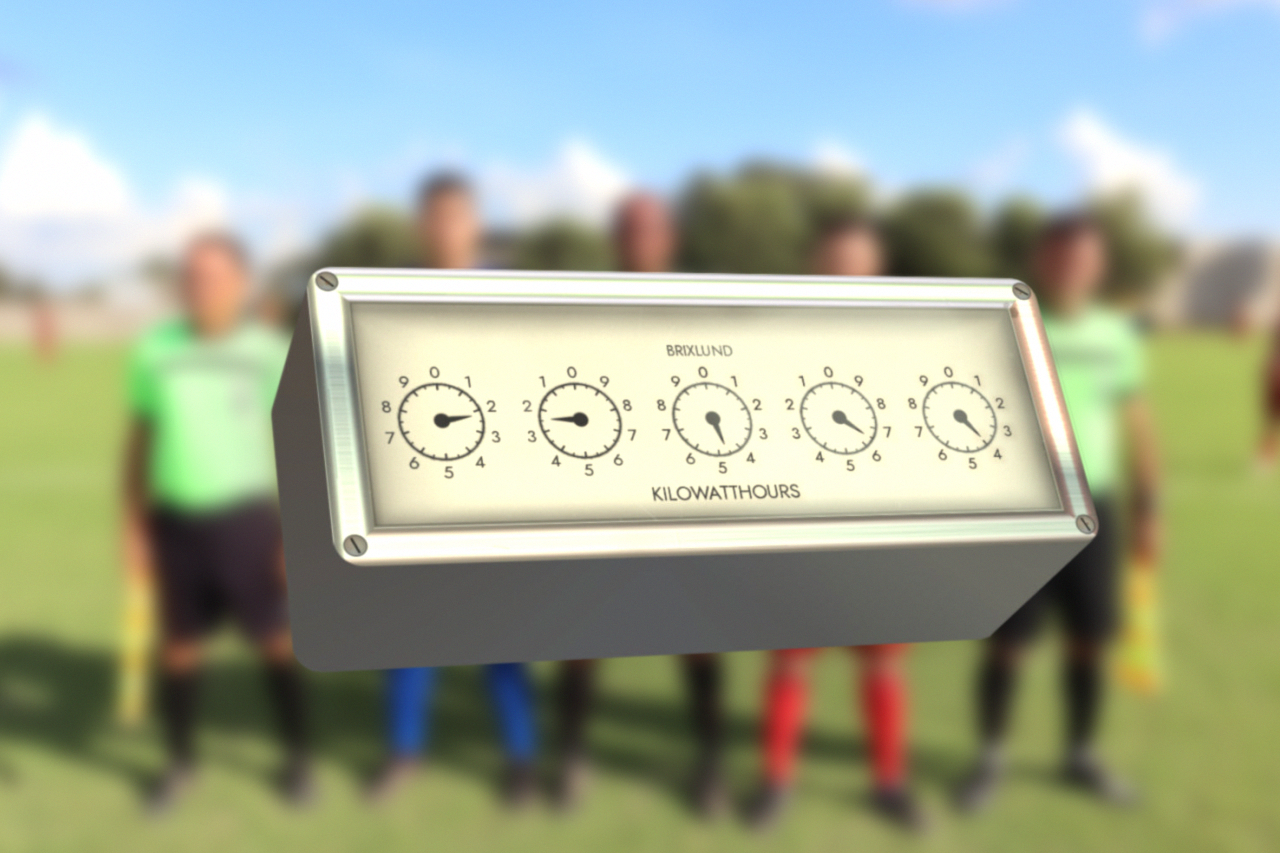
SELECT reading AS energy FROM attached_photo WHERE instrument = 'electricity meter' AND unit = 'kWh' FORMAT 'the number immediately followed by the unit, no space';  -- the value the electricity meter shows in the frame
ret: 22464kWh
